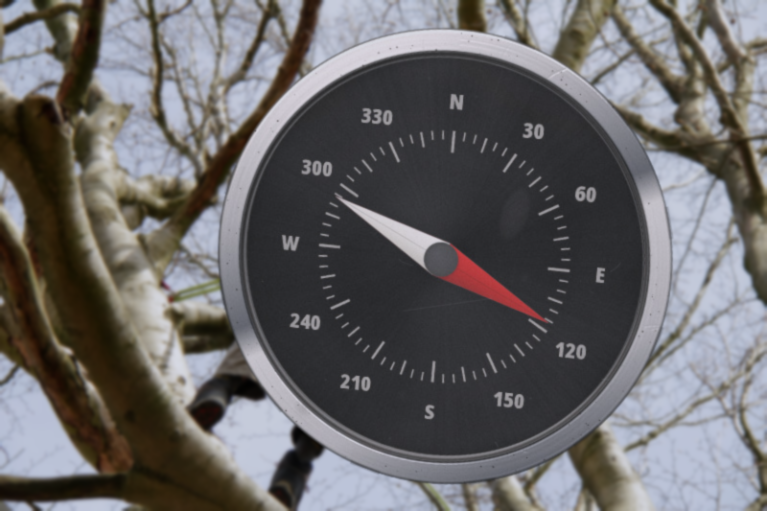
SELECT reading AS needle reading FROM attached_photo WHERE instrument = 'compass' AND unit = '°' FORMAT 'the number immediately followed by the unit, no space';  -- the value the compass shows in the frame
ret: 115°
